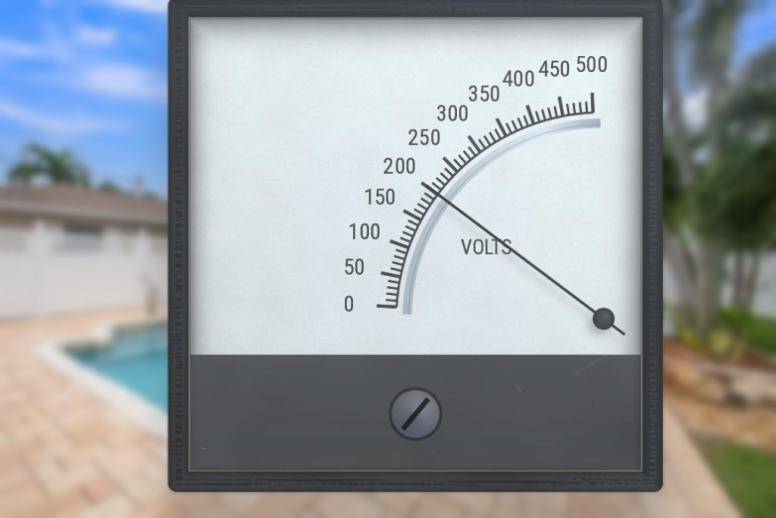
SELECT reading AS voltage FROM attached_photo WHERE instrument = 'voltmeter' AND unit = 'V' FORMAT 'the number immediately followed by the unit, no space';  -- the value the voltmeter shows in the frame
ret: 200V
